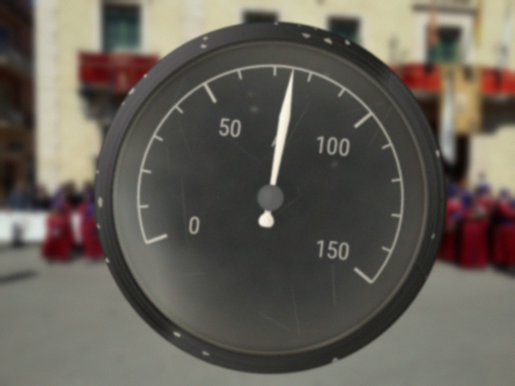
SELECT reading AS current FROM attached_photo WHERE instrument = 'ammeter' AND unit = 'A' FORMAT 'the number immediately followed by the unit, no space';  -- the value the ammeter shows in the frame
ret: 75A
